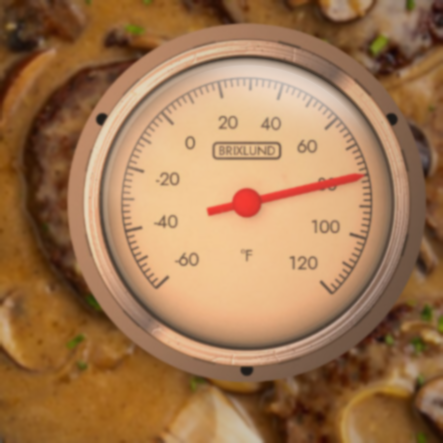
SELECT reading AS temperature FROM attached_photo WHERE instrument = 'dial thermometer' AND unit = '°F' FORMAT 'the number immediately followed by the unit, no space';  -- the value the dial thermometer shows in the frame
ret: 80°F
